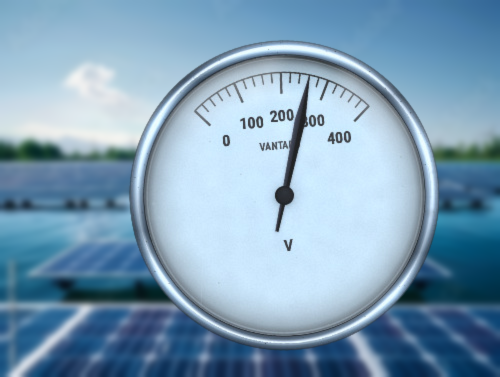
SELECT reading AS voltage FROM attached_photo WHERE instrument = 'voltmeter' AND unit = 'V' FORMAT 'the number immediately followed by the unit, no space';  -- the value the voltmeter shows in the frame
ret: 260V
